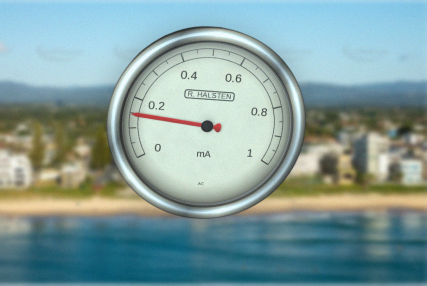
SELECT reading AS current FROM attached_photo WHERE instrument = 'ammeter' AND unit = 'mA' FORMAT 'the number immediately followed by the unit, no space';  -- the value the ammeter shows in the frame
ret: 0.15mA
